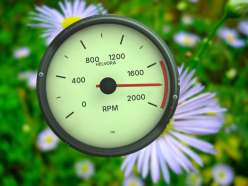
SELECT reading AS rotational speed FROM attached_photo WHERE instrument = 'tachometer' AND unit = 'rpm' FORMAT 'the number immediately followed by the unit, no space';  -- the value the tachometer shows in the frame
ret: 1800rpm
